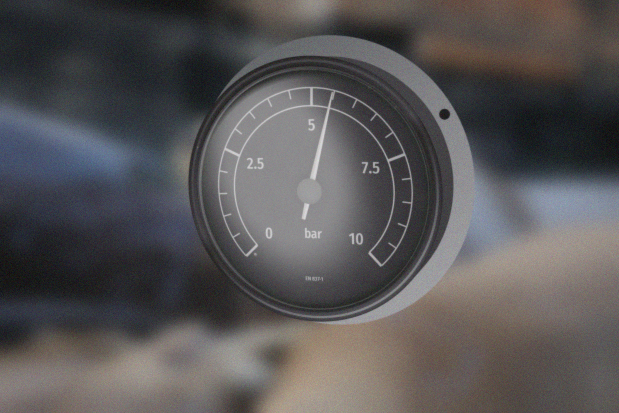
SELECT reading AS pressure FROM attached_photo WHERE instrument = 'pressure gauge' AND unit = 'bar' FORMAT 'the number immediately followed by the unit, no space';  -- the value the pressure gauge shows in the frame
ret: 5.5bar
